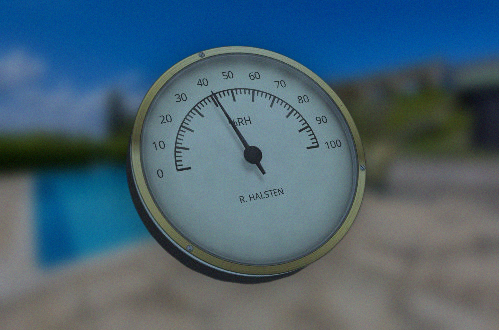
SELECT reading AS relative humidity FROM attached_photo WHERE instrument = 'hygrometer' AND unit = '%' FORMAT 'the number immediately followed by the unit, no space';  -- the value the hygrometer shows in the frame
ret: 40%
